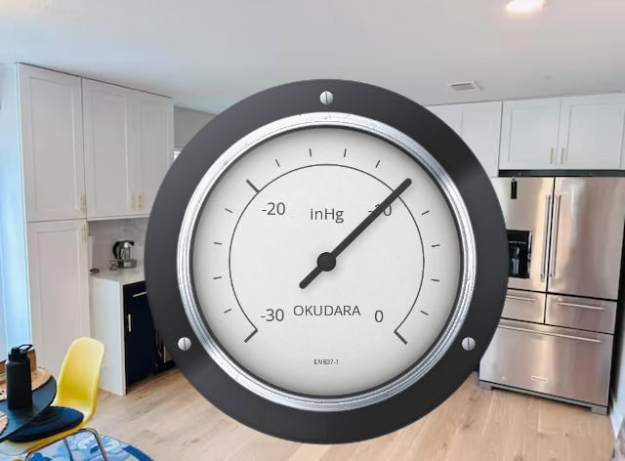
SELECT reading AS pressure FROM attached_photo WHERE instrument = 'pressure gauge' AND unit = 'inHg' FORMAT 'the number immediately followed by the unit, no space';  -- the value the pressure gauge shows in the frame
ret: -10inHg
